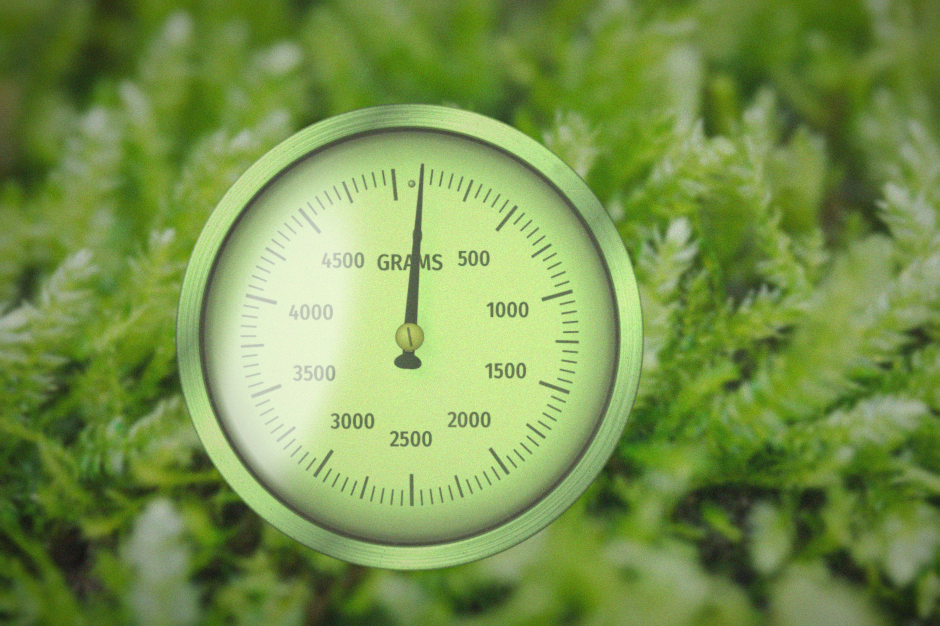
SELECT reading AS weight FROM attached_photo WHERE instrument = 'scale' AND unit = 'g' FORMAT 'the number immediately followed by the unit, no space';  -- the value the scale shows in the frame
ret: 0g
